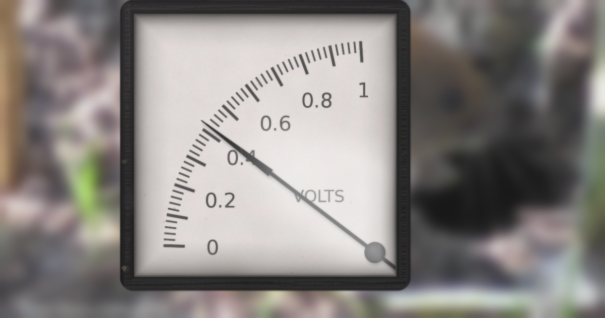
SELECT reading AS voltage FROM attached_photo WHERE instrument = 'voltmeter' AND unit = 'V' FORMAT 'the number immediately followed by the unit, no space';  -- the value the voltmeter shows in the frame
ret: 0.42V
